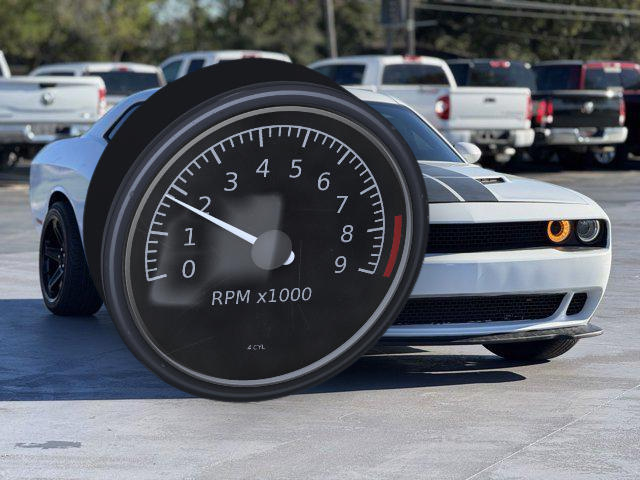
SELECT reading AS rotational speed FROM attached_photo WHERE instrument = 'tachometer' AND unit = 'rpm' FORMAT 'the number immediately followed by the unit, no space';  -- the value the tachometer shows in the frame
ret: 1800rpm
